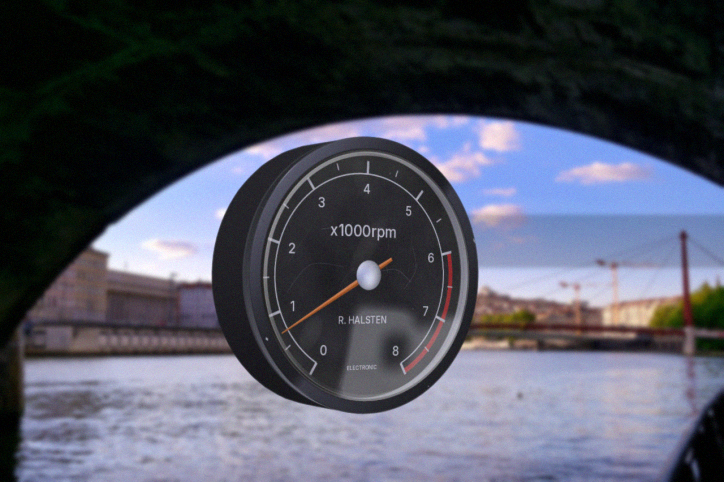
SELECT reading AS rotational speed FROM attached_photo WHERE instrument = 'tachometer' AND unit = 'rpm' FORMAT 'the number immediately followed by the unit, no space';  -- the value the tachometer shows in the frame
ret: 750rpm
